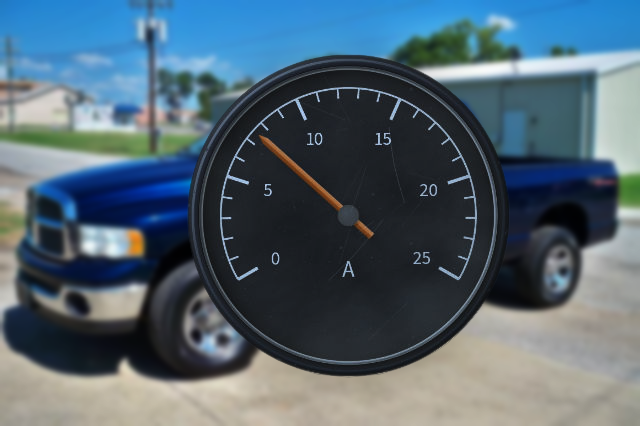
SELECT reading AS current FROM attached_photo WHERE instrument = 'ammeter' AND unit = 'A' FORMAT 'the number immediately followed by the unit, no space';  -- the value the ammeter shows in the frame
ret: 7.5A
